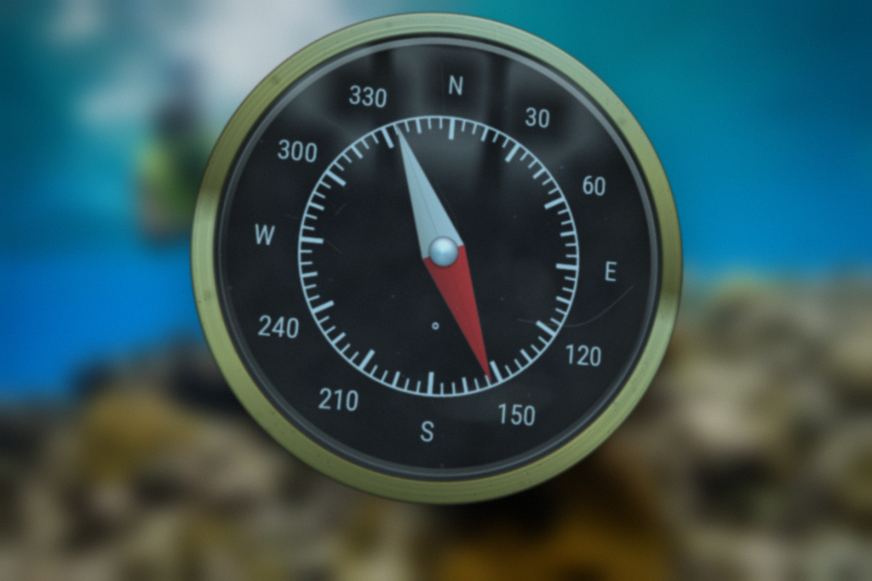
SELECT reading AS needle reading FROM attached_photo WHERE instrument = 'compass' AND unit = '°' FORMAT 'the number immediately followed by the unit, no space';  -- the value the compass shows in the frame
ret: 155°
